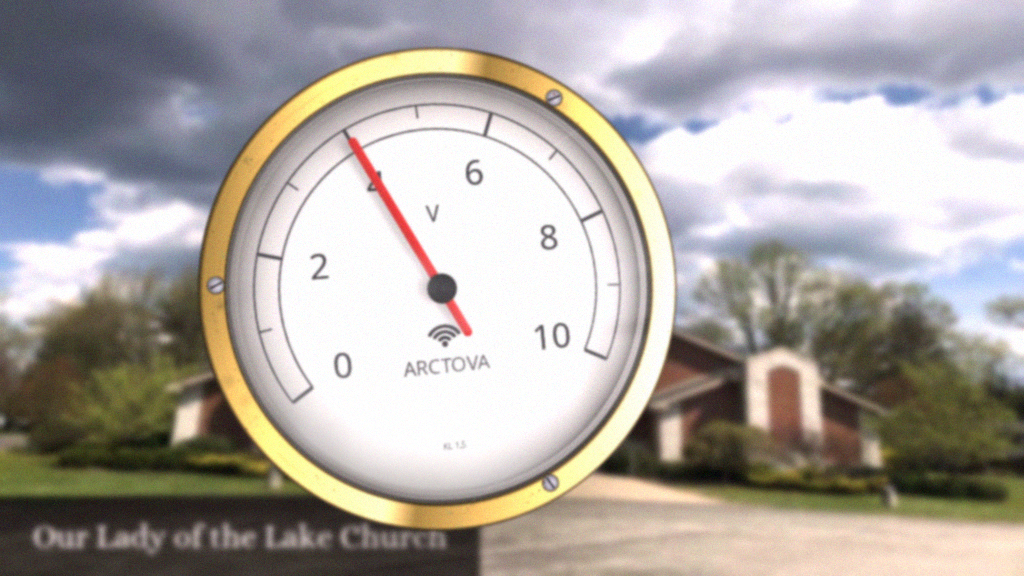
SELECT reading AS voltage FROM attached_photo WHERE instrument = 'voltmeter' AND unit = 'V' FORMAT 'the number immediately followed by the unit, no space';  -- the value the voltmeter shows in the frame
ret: 4V
